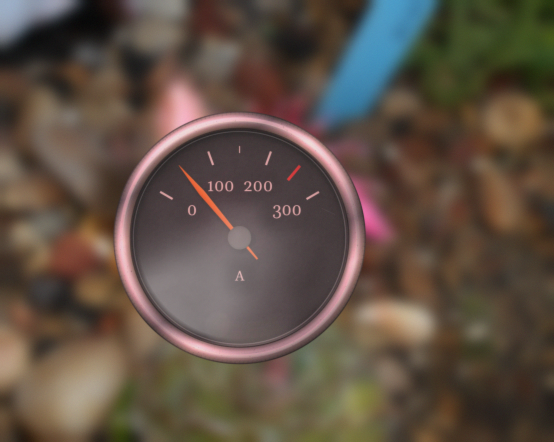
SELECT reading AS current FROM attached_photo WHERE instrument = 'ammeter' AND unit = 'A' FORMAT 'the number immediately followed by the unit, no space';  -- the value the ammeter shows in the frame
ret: 50A
